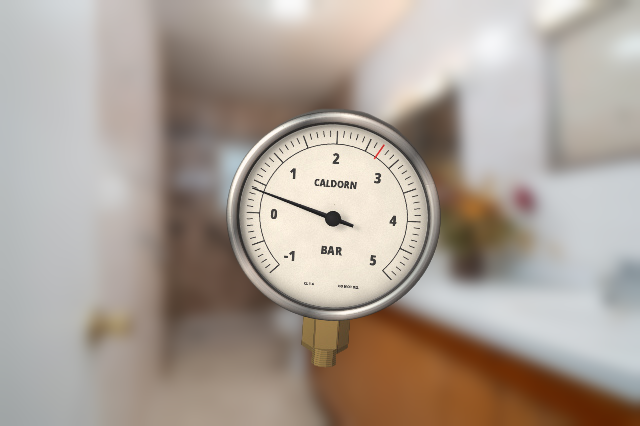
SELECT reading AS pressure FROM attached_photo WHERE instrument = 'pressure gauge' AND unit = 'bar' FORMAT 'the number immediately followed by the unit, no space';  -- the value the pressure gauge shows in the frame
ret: 0.4bar
